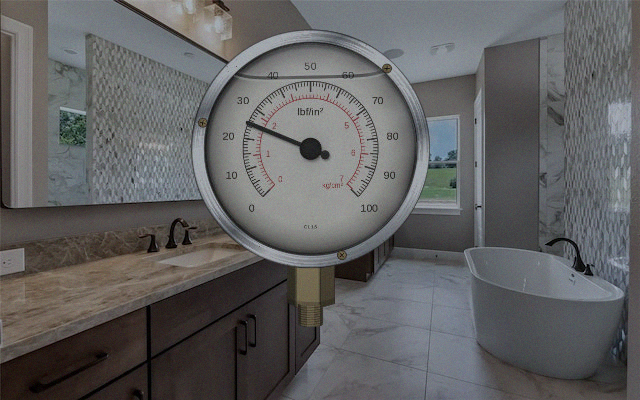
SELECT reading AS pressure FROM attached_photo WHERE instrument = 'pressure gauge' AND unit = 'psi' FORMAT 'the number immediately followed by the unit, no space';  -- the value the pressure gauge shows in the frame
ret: 25psi
